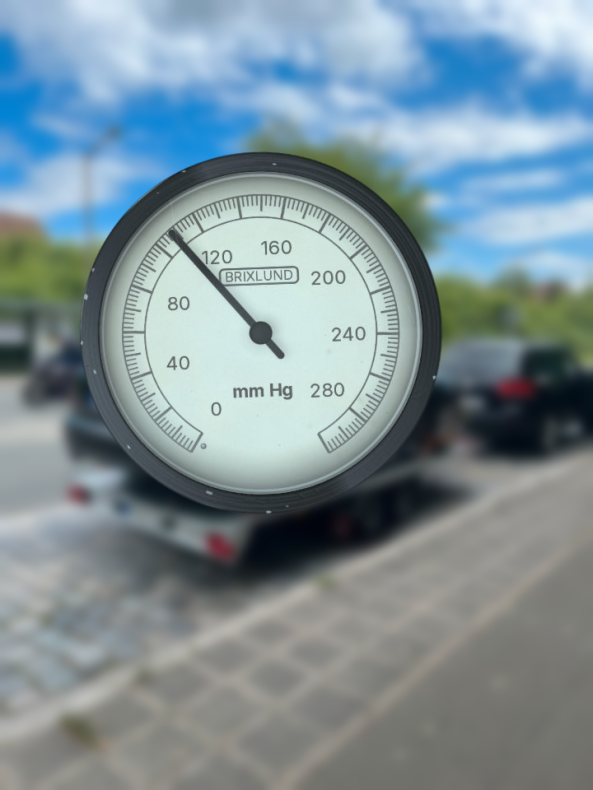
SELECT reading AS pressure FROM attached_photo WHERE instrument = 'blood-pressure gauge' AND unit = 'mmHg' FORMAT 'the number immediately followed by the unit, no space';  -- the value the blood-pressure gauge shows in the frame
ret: 108mmHg
